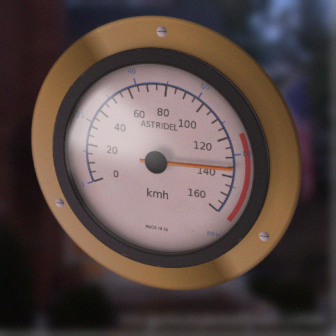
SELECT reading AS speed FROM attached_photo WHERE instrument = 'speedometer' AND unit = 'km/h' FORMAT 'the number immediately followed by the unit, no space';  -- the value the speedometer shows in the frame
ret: 135km/h
